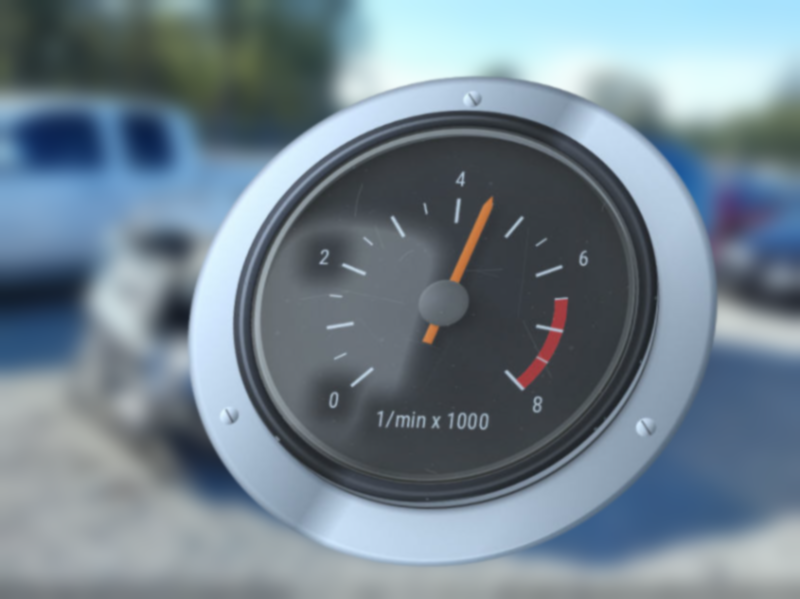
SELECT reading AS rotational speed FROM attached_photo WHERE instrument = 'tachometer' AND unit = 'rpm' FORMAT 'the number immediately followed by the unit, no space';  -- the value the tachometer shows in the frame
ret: 4500rpm
